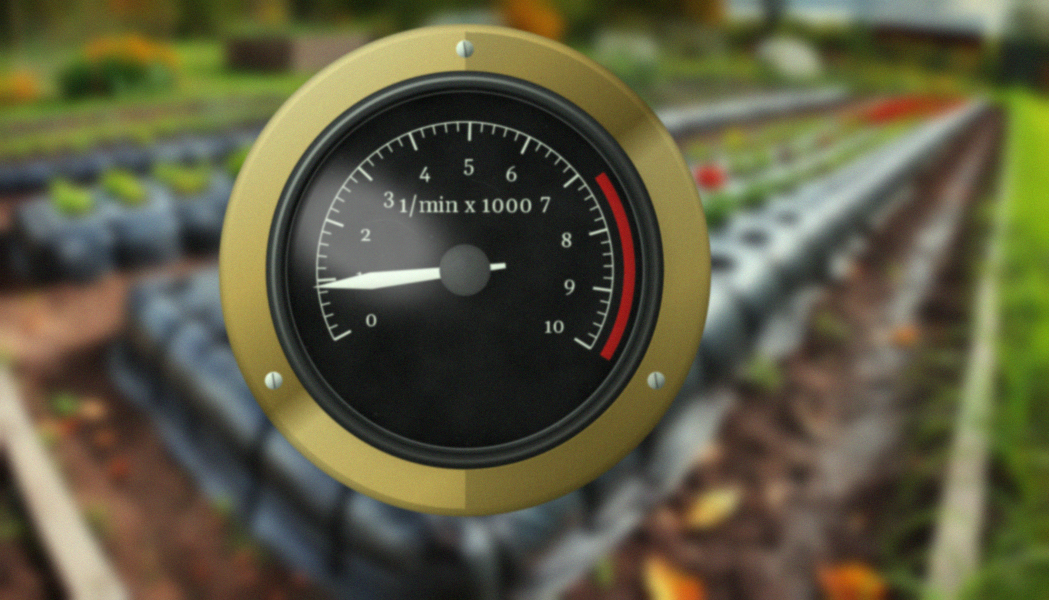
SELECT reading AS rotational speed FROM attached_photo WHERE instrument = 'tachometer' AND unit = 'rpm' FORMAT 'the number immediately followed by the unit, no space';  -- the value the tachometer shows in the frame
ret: 900rpm
